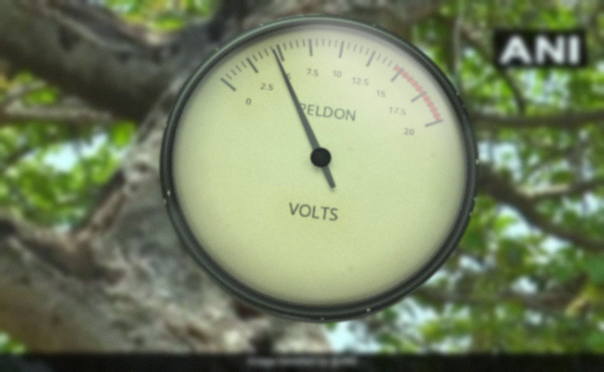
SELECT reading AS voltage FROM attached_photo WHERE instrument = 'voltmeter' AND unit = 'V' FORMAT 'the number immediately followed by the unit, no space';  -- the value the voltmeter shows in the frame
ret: 4.5V
